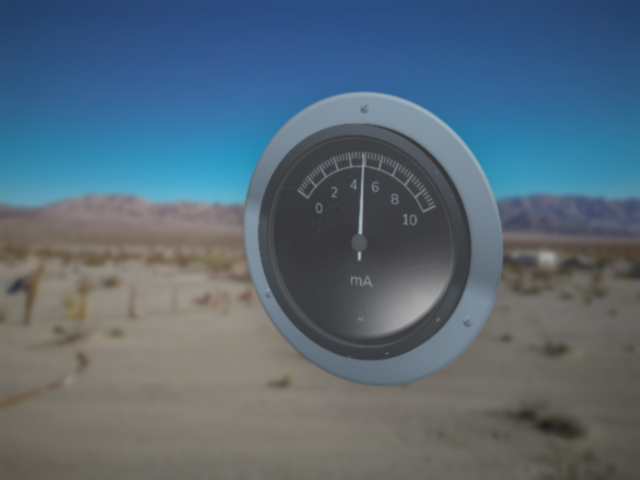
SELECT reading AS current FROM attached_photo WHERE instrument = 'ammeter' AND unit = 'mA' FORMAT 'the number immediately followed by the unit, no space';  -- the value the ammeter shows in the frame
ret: 5mA
